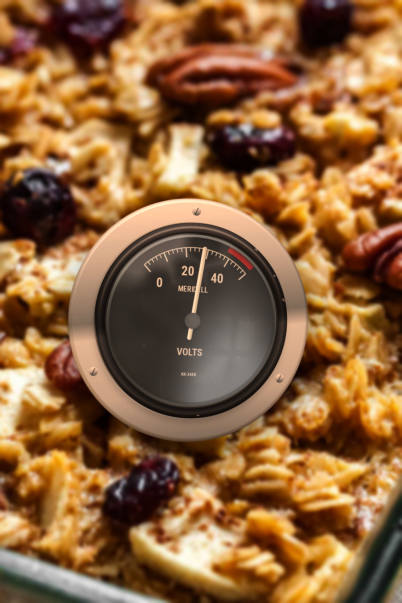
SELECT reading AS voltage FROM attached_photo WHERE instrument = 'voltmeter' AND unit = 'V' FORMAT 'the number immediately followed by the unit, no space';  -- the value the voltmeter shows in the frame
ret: 28V
